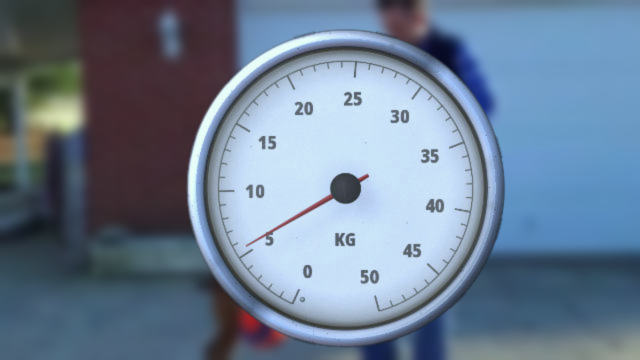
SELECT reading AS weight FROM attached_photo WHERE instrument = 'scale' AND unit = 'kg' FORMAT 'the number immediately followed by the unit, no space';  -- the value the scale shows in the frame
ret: 5.5kg
